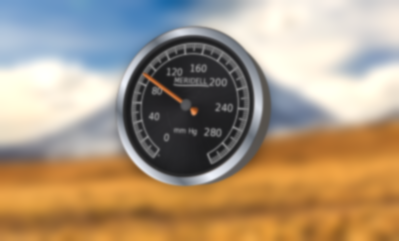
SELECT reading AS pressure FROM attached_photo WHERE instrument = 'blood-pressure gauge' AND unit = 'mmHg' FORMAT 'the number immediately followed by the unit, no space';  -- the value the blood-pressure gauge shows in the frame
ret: 90mmHg
